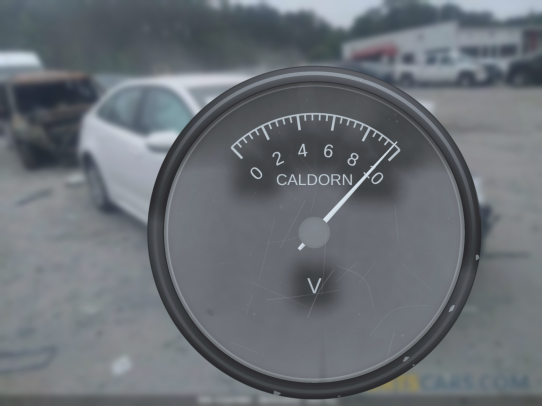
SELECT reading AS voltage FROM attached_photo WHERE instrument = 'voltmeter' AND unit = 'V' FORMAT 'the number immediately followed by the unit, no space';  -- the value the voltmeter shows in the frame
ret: 9.6V
